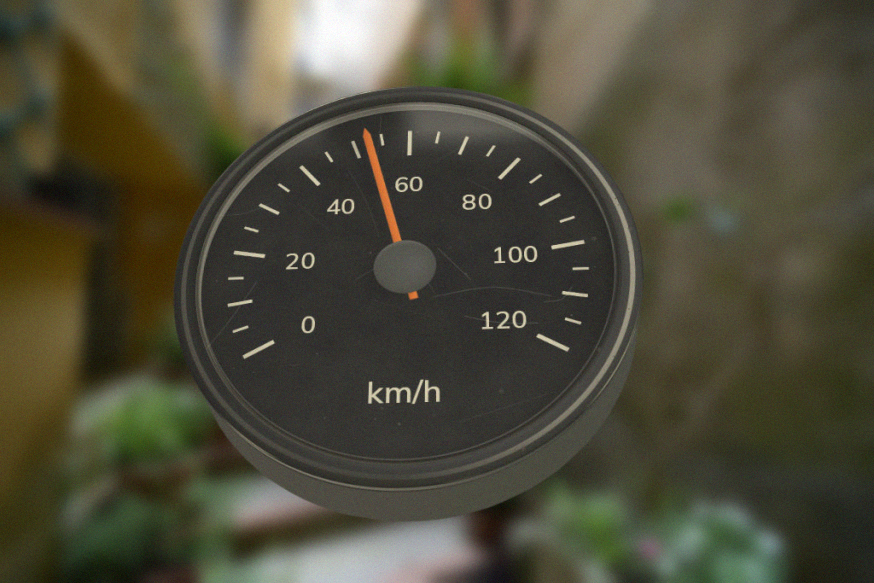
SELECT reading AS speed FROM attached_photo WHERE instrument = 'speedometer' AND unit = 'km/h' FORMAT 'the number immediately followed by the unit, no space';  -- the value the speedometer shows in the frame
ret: 52.5km/h
